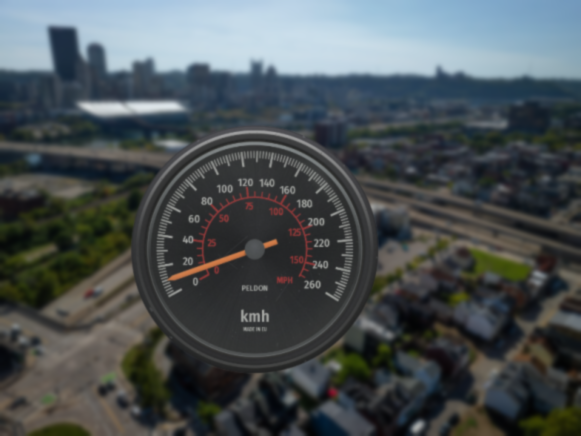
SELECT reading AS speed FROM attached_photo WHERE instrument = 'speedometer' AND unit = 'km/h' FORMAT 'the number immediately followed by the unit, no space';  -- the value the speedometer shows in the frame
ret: 10km/h
